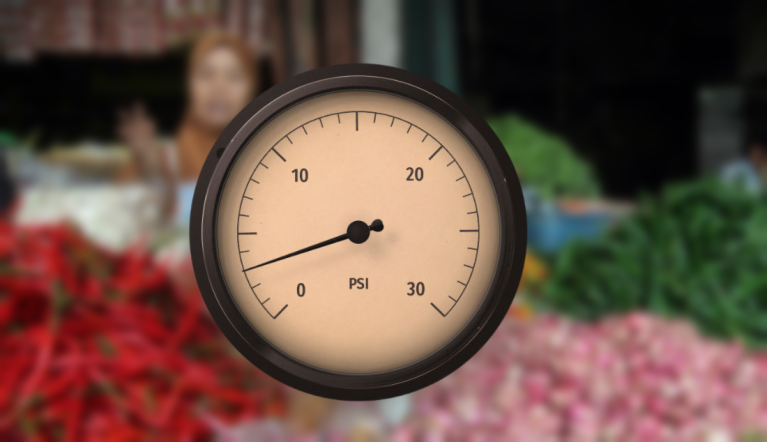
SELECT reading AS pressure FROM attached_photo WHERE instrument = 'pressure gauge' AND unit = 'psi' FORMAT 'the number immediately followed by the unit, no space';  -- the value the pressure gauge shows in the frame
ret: 3psi
